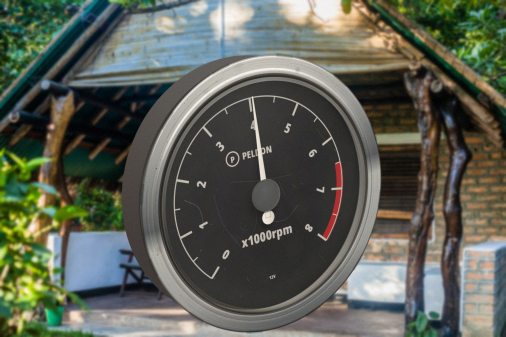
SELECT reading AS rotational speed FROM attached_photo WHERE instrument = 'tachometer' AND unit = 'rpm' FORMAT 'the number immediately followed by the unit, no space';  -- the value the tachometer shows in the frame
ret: 4000rpm
